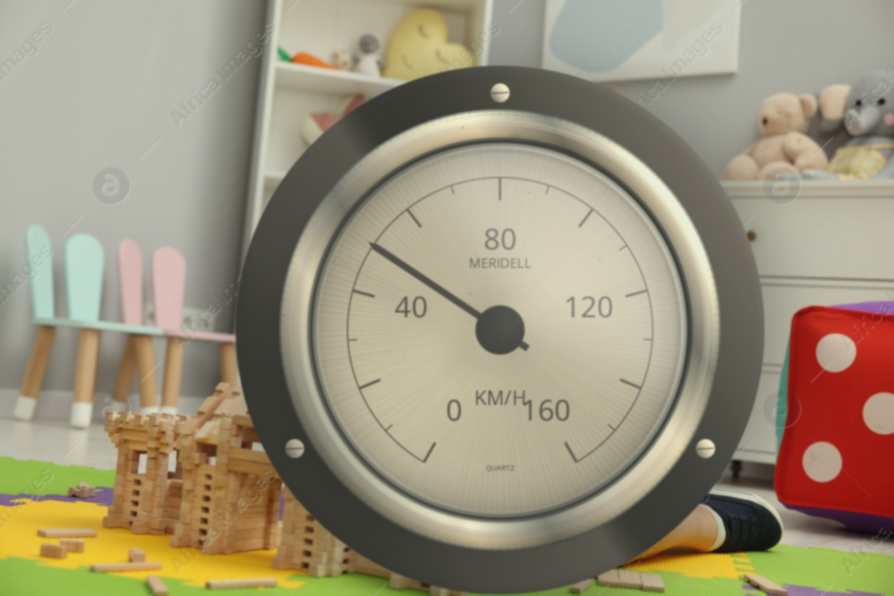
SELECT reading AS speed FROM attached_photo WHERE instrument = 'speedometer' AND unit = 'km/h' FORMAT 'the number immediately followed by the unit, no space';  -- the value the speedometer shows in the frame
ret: 50km/h
